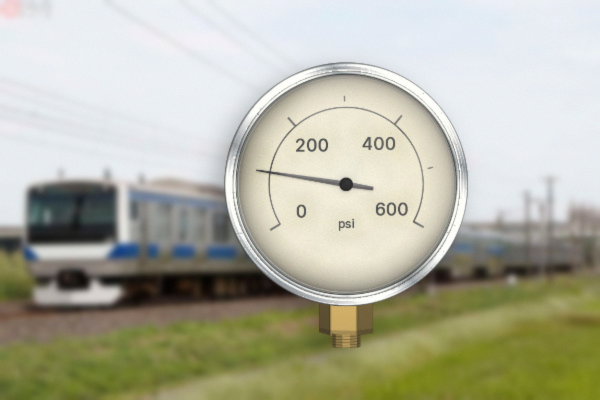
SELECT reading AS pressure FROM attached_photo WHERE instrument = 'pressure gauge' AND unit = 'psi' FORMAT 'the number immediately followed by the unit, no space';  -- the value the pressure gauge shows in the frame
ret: 100psi
